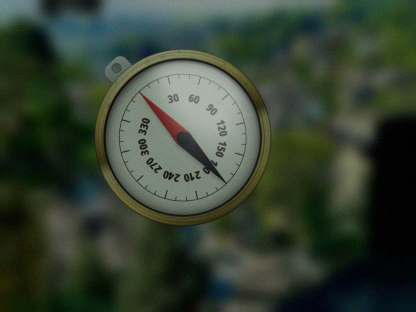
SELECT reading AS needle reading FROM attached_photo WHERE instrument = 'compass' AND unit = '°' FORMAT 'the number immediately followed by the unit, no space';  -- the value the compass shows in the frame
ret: 0°
